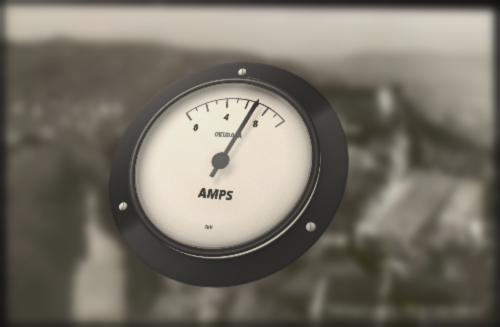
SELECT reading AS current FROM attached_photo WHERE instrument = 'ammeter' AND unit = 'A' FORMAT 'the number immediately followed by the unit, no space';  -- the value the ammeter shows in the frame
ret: 7A
